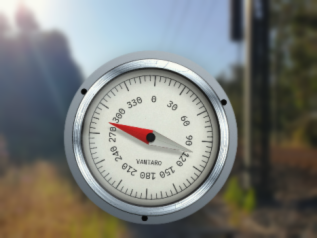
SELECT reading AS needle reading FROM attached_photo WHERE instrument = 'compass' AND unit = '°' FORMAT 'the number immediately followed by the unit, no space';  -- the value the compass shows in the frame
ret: 285°
